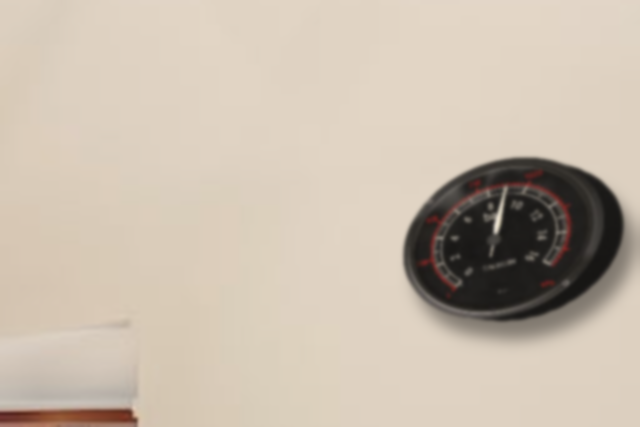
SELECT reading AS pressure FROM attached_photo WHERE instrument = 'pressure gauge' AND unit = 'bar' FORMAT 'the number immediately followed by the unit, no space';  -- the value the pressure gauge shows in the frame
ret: 9bar
